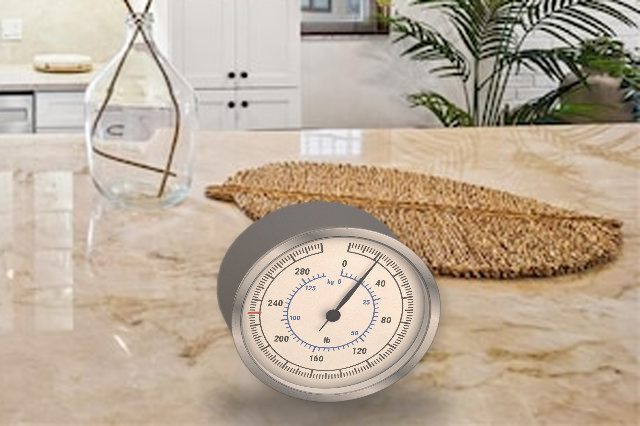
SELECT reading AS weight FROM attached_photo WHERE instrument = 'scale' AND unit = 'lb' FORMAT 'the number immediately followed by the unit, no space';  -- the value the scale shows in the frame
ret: 20lb
